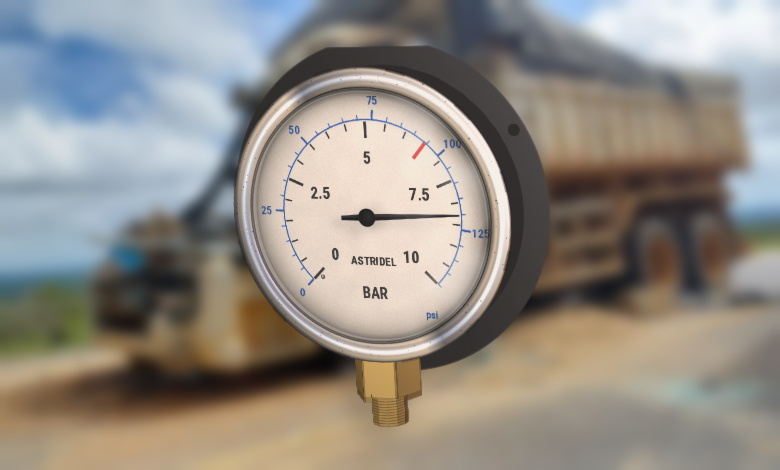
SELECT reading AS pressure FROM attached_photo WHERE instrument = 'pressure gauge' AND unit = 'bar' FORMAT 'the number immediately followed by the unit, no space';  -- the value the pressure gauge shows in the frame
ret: 8.25bar
